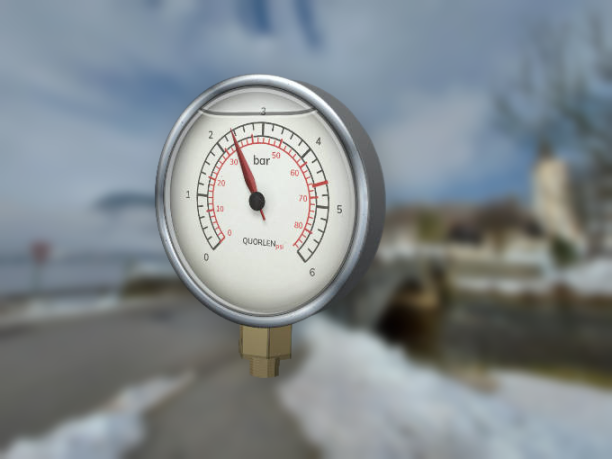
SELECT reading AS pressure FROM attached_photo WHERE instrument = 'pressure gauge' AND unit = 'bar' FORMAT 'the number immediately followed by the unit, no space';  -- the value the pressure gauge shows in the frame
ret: 2.4bar
